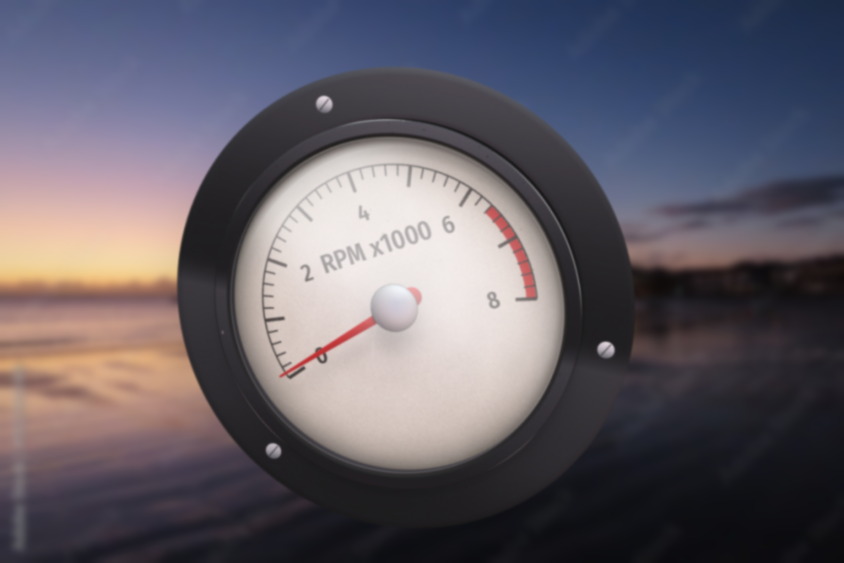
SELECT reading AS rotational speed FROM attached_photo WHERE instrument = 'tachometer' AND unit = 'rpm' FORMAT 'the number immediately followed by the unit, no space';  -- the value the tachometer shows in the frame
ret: 100rpm
